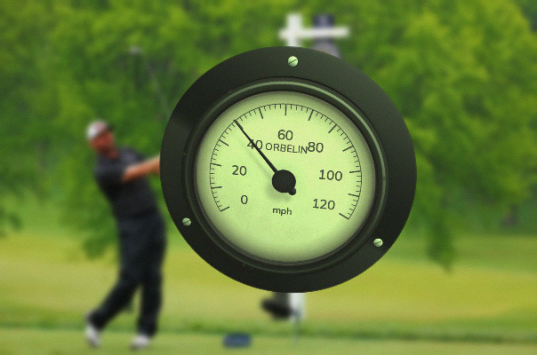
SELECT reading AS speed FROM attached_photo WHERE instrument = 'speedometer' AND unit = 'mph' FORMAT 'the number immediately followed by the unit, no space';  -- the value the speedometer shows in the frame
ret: 40mph
